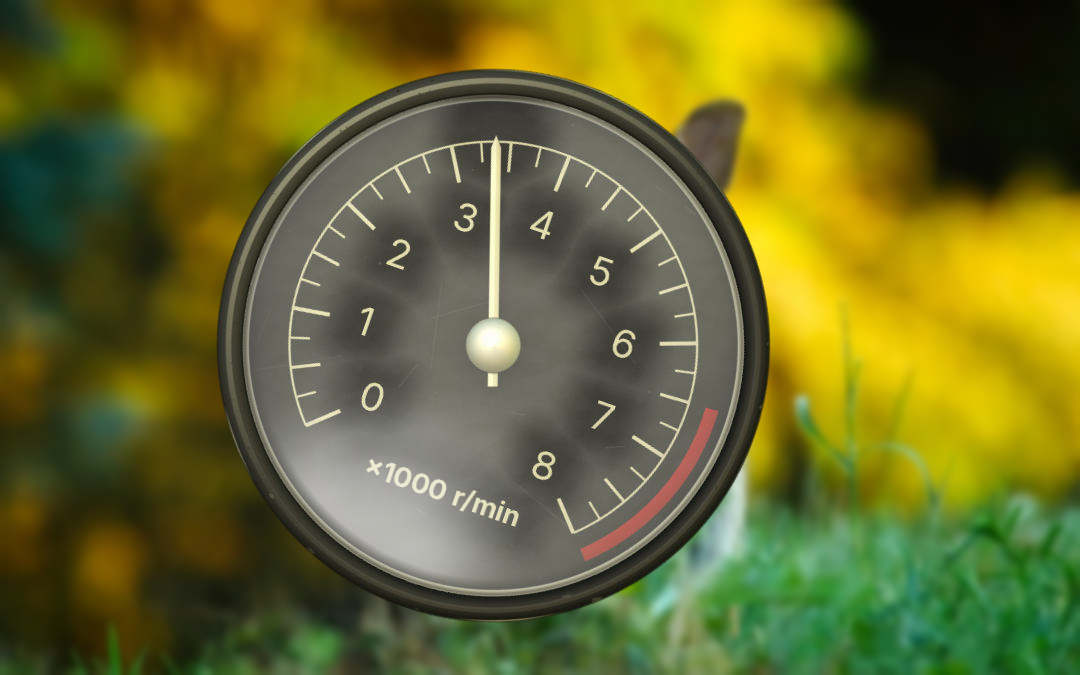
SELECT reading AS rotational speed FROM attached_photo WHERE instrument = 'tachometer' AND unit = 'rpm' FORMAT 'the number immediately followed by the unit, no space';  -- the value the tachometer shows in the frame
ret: 3375rpm
